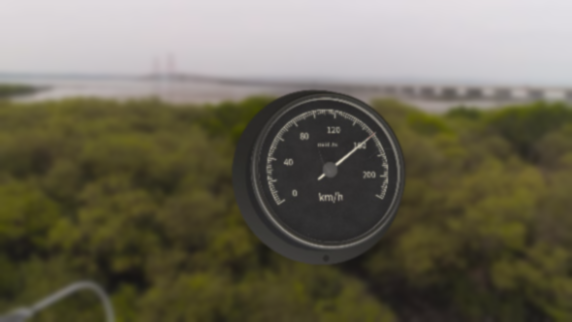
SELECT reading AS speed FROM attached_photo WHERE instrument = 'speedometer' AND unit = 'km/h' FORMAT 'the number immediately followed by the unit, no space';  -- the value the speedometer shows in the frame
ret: 160km/h
